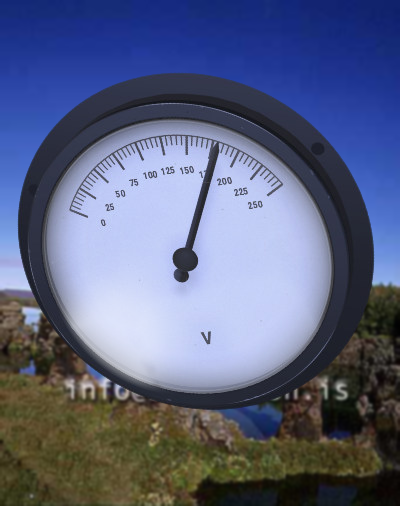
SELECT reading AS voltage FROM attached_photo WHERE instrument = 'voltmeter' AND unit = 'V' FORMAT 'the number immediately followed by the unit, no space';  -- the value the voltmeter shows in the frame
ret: 180V
